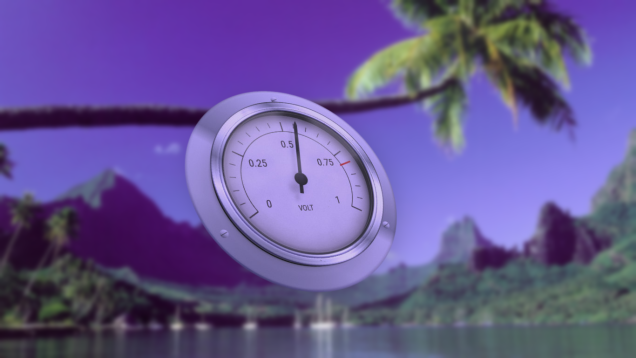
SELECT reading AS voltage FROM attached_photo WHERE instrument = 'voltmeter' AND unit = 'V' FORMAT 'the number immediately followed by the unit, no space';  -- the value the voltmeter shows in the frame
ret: 0.55V
